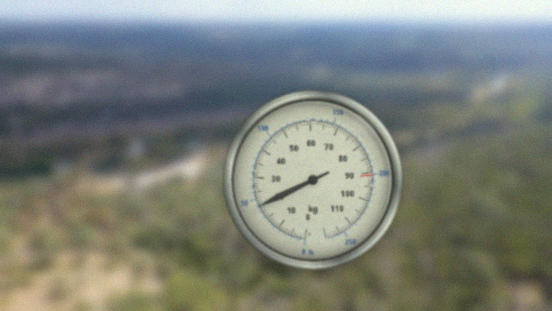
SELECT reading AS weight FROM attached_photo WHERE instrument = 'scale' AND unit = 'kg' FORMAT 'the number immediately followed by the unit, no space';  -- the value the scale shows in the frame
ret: 20kg
